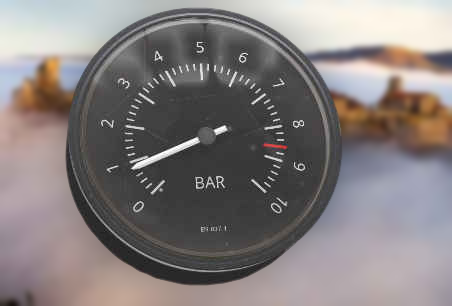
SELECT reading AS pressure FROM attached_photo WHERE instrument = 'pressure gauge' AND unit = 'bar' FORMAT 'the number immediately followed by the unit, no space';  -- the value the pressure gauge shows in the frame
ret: 0.8bar
